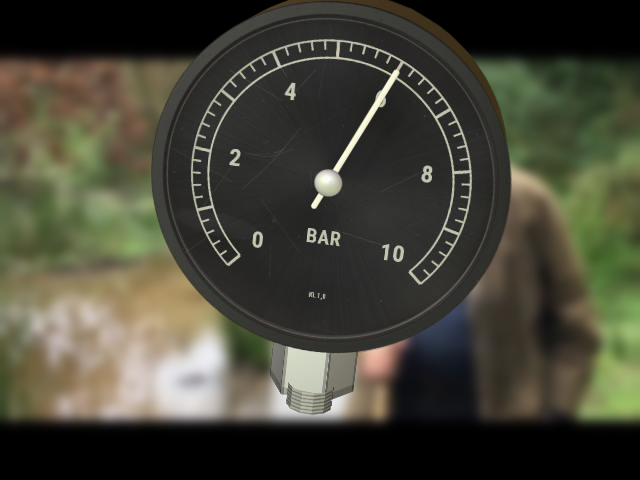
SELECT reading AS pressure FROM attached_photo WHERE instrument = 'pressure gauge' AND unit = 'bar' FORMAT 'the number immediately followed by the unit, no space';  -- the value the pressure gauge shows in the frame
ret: 6bar
